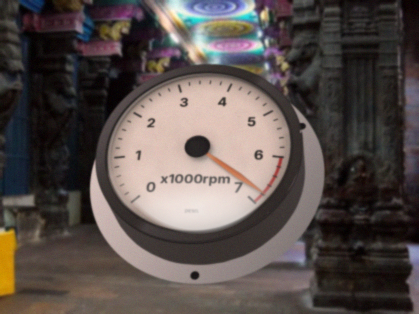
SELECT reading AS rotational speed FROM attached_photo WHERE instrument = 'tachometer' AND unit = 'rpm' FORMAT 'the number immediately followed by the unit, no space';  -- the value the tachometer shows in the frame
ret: 6800rpm
